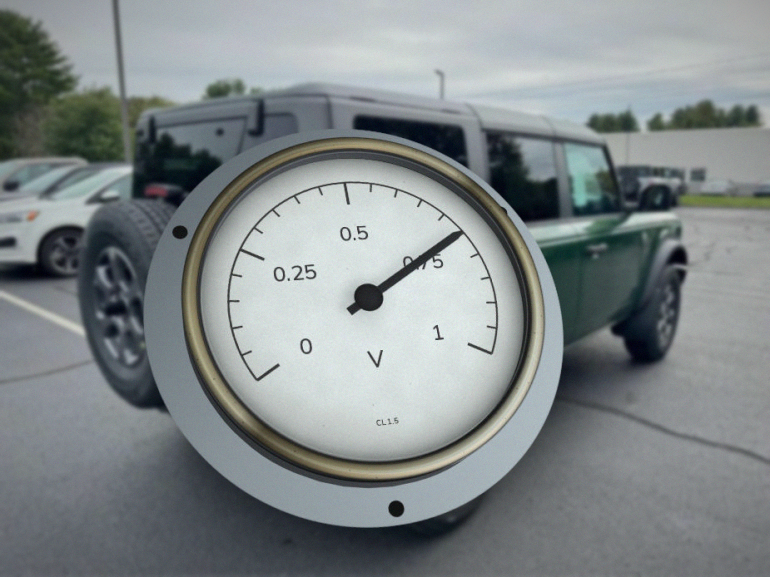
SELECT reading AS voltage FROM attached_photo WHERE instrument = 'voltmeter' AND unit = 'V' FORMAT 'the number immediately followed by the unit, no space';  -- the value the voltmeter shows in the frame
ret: 0.75V
